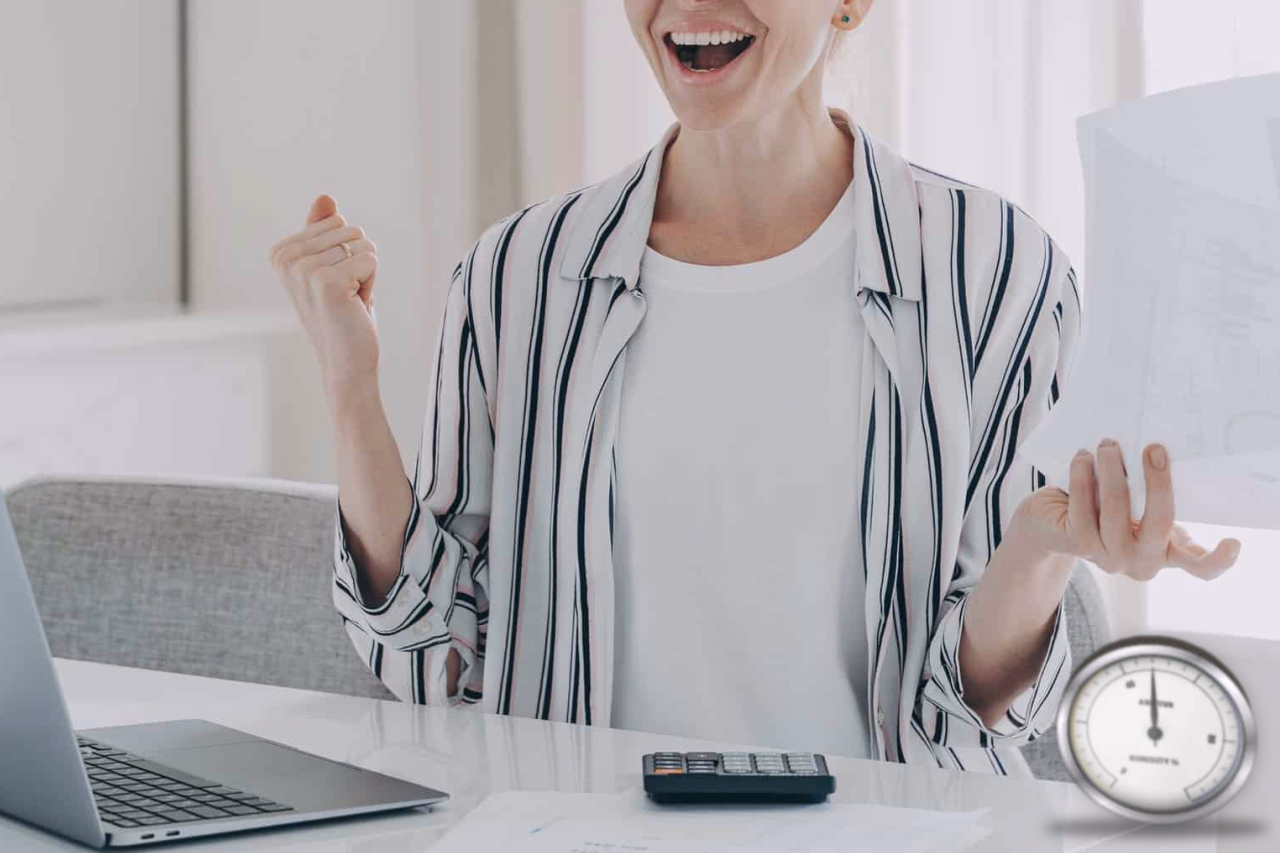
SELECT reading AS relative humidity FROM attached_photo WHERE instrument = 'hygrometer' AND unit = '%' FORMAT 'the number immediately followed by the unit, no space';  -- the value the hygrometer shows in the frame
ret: 48%
